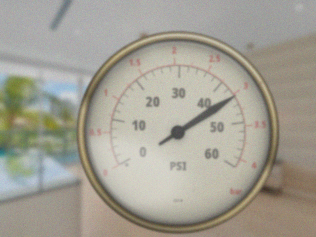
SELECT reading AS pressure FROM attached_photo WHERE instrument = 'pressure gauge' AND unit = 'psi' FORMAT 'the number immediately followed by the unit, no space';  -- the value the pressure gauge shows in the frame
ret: 44psi
